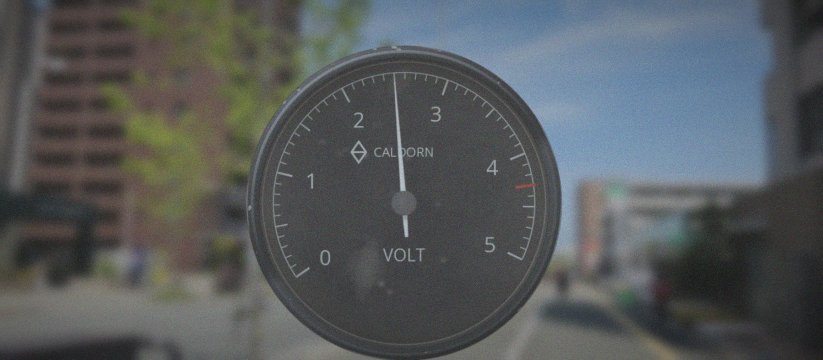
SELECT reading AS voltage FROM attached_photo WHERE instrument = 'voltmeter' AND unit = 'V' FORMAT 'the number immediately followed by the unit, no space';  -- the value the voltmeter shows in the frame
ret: 2.5V
